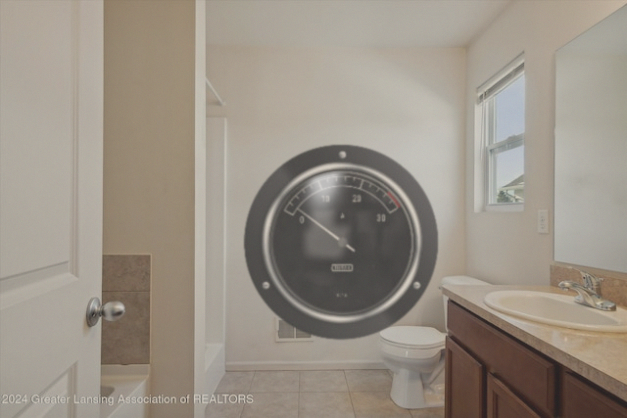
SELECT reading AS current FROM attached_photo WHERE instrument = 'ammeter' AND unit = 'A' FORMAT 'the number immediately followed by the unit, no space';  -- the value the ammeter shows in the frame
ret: 2A
